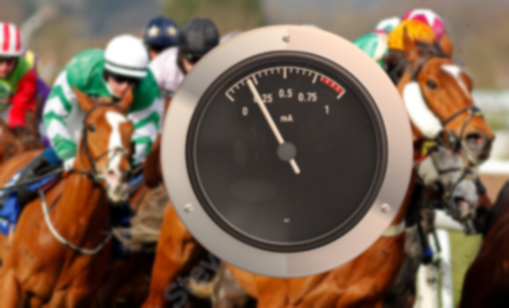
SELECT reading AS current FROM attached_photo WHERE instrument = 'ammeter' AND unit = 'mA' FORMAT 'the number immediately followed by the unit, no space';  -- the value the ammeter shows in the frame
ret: 0.2mA
